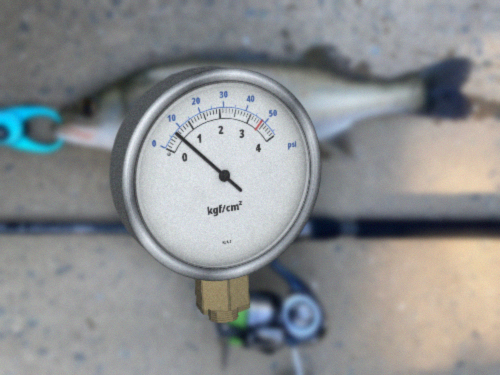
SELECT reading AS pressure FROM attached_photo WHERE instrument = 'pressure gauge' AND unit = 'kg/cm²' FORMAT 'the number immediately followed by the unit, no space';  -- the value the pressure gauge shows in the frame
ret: 0.5kg/cm²
